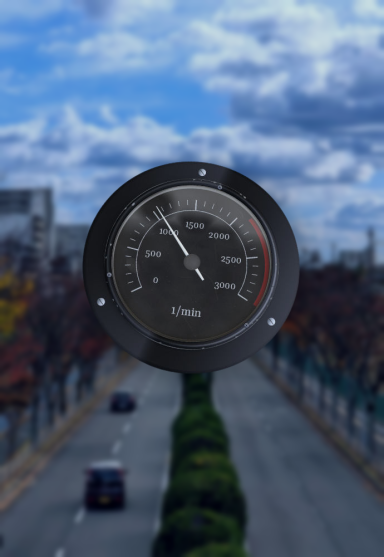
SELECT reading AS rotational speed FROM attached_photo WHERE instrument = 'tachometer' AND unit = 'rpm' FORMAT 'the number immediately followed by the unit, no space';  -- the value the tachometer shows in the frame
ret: 1050rpm
